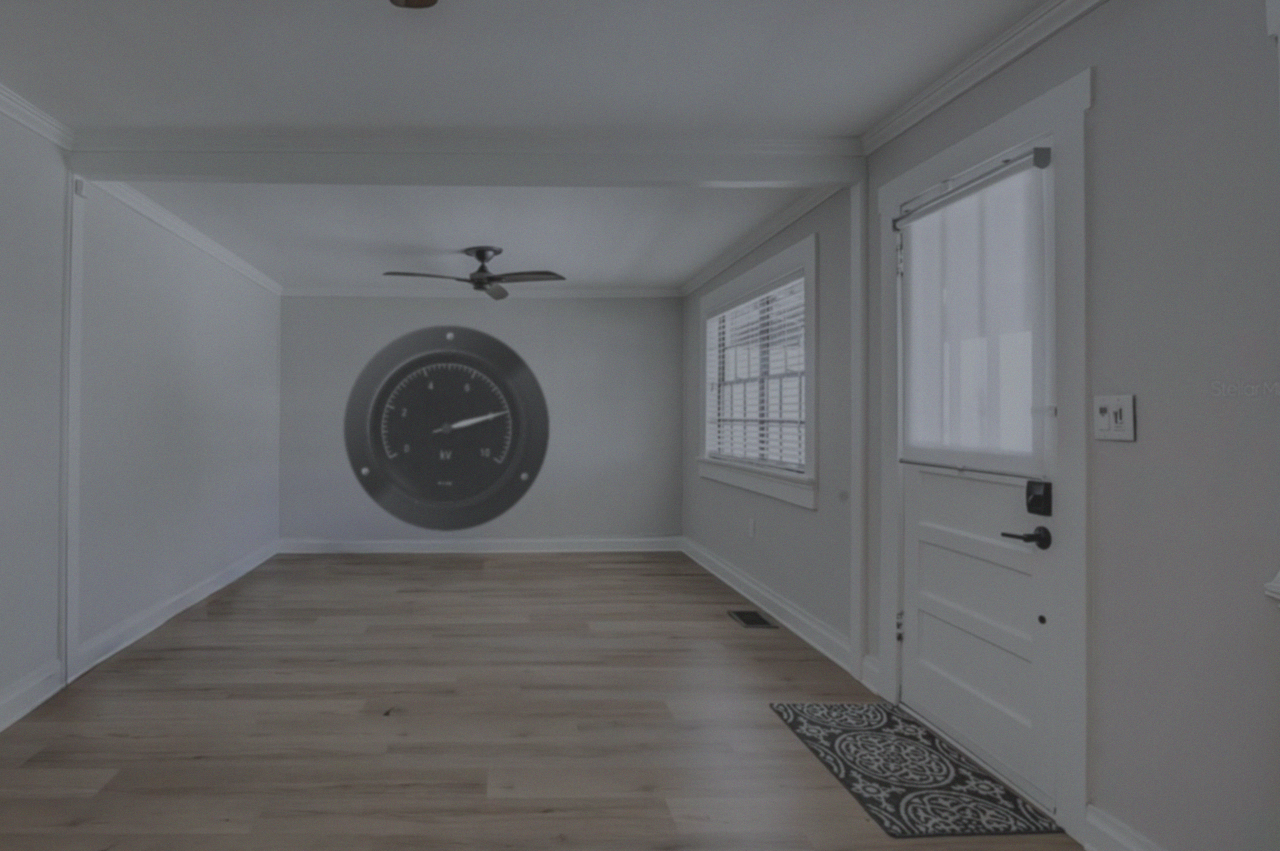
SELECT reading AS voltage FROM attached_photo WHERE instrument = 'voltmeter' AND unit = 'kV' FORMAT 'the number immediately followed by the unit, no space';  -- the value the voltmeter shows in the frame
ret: 8kV
